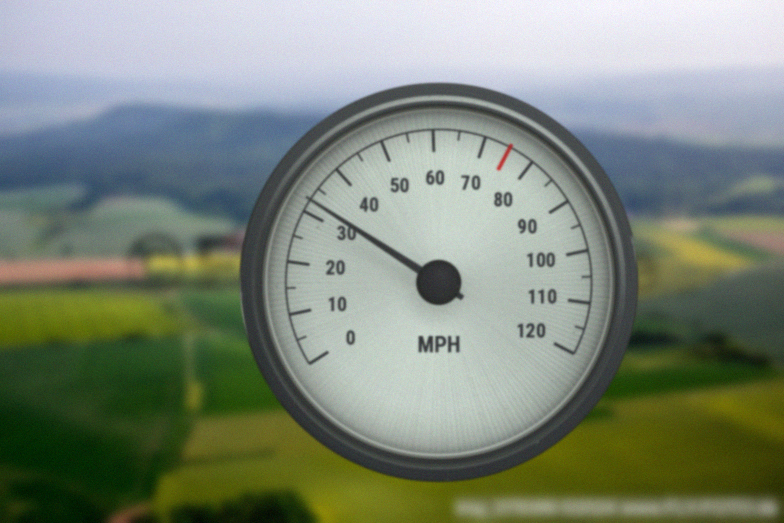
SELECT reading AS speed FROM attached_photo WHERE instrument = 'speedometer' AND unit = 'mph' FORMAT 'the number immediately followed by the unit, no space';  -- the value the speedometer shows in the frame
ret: 32.5mph
